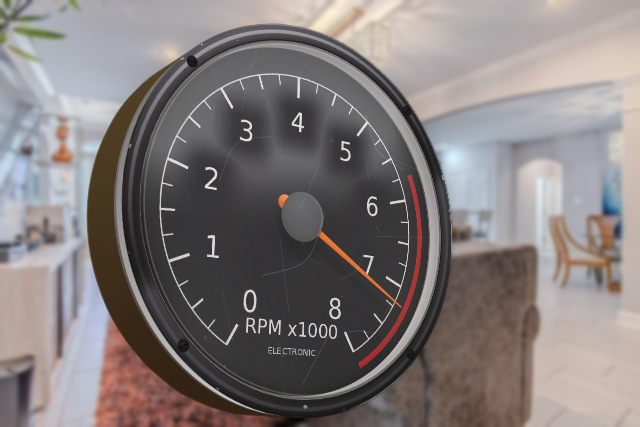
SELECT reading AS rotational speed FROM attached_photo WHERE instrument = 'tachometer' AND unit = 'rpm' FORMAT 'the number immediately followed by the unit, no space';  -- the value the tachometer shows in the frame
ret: 7250rpm
